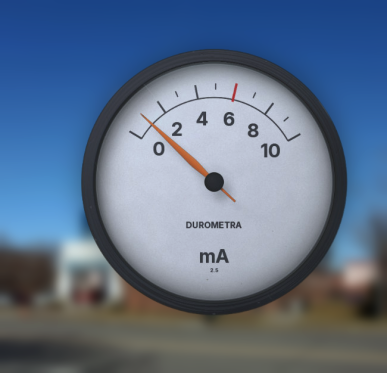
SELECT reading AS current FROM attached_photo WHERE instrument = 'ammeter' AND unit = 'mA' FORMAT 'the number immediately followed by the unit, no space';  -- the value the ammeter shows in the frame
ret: 1mA
